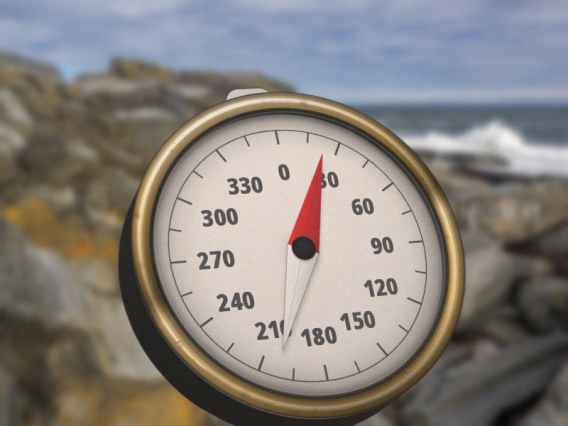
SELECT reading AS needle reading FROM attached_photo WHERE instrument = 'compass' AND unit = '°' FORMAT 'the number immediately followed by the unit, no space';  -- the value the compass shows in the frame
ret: 22.5°
